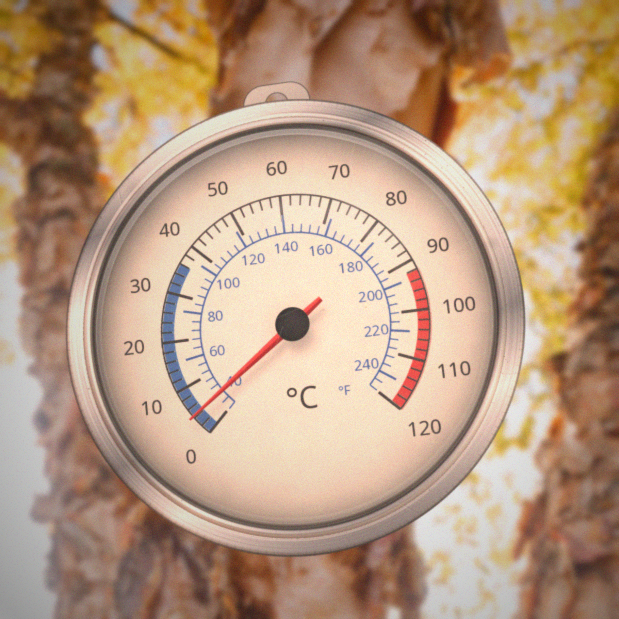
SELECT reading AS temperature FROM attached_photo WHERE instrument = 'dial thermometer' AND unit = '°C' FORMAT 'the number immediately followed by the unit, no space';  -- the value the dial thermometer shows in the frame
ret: 4°C
